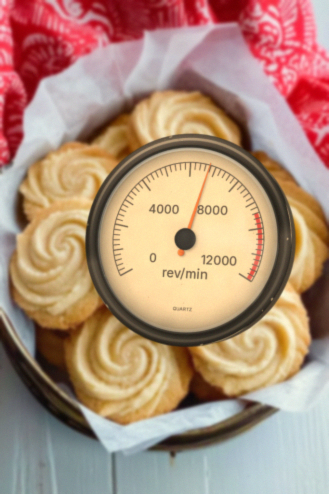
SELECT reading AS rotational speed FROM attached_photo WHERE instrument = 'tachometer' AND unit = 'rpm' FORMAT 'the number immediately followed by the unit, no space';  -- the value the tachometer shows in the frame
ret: 6800rpm
